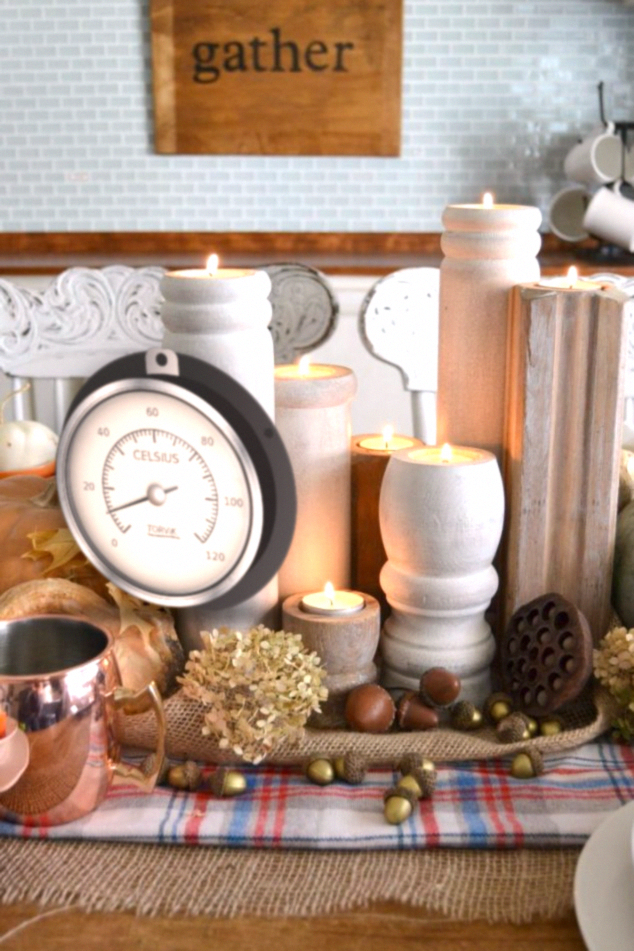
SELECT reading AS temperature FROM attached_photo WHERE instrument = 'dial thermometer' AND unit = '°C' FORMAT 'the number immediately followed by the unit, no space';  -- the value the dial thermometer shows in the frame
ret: 10°C
